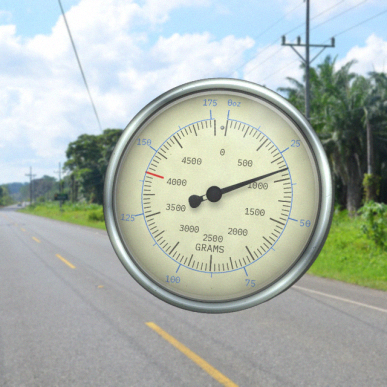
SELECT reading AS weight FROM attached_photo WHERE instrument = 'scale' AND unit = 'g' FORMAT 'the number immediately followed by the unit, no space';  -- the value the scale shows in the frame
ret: 900g
